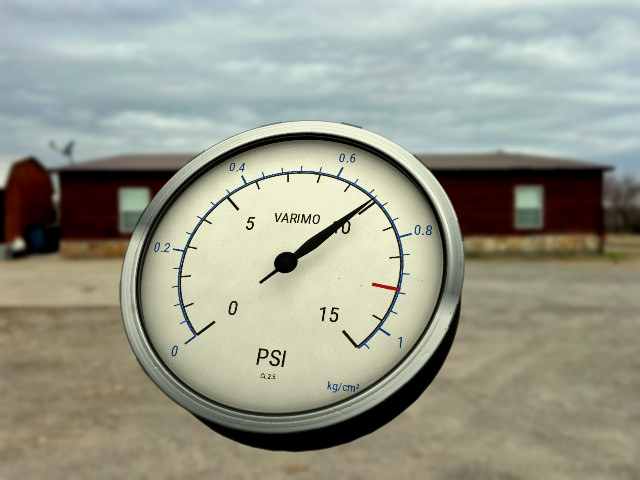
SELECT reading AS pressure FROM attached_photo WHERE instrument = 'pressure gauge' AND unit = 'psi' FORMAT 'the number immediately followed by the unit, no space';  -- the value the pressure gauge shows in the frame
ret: 10psi
